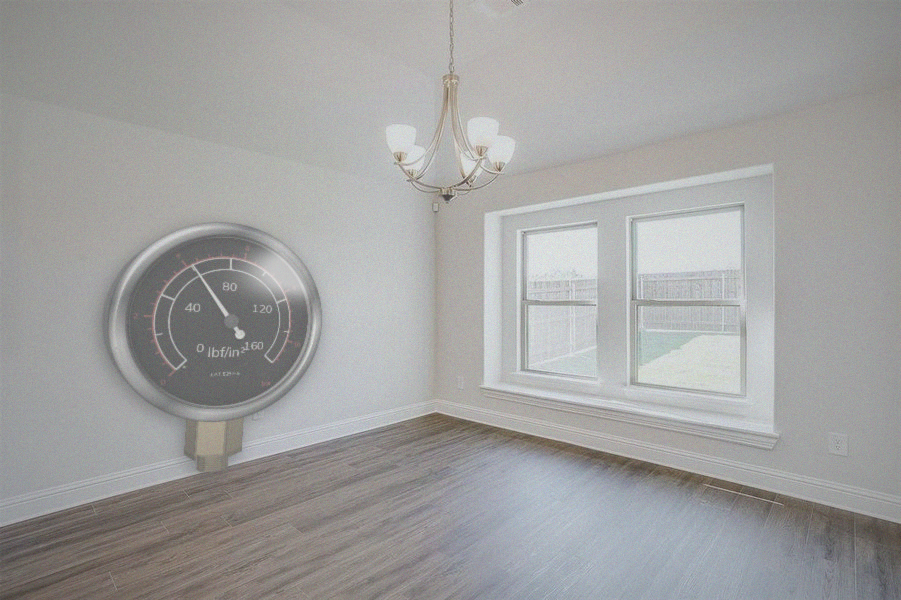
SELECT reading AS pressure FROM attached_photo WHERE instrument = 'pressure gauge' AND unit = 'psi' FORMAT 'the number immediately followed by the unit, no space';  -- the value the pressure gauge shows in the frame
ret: 60psi
